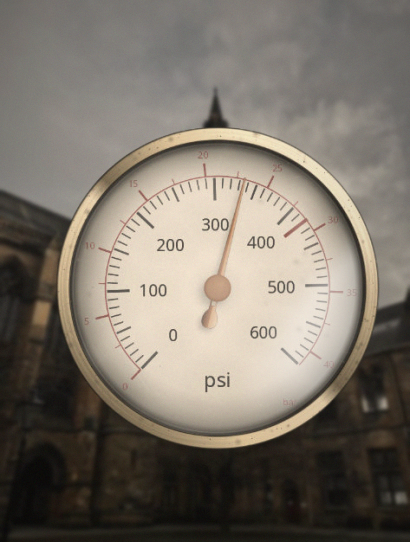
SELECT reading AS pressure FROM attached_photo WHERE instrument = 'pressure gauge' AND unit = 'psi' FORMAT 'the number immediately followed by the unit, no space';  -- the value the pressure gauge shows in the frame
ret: 335psi
